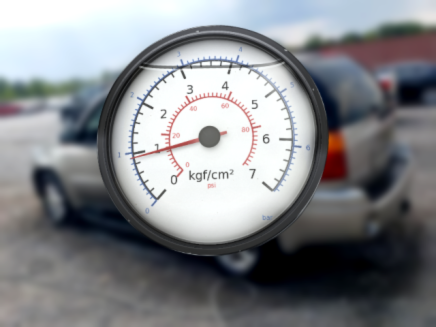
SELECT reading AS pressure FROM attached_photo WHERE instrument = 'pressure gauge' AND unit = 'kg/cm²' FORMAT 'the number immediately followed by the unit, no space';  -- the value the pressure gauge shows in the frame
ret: 0.9kg/cm²
